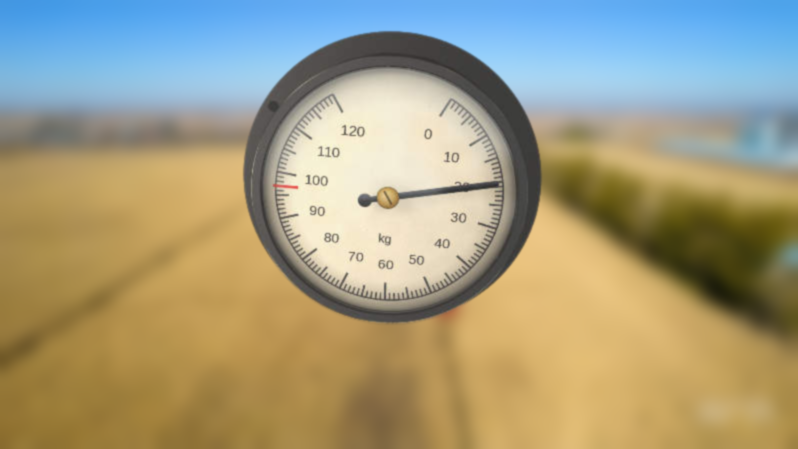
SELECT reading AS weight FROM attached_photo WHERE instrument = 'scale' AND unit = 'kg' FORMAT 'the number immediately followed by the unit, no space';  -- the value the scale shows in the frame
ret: 20kg
